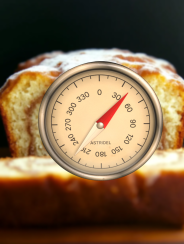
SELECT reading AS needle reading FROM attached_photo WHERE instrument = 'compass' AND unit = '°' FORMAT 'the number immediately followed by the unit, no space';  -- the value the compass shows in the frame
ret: 40°
